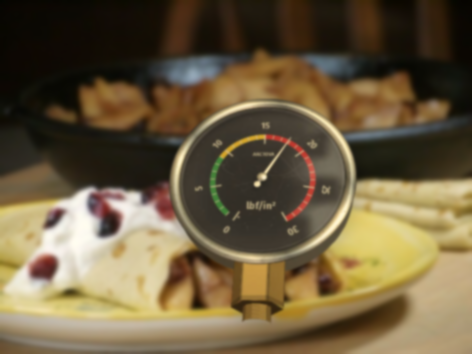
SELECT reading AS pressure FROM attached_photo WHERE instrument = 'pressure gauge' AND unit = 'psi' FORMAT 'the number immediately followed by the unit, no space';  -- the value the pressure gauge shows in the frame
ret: 18psi
